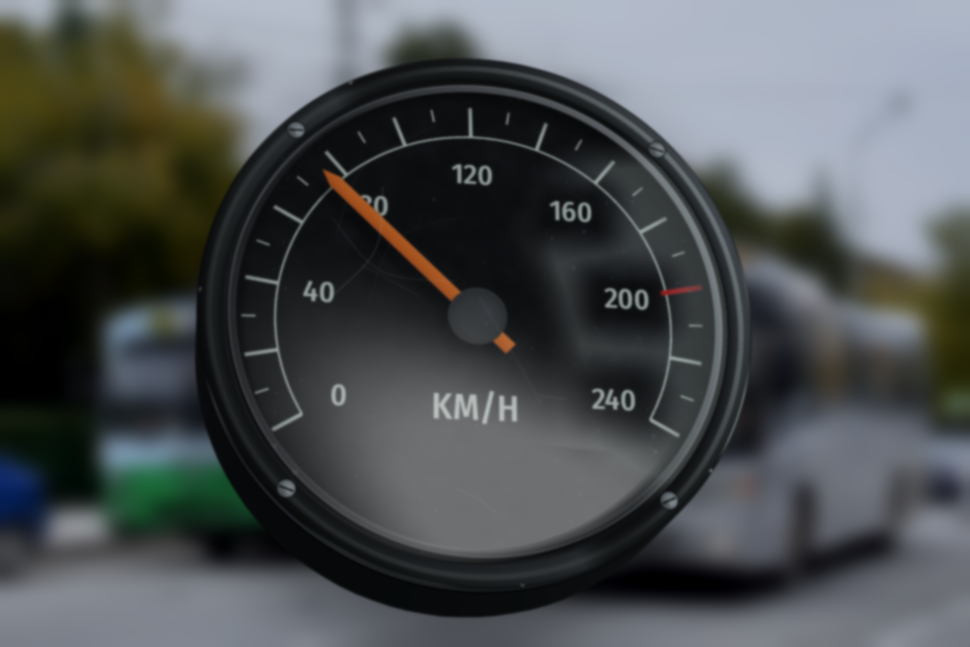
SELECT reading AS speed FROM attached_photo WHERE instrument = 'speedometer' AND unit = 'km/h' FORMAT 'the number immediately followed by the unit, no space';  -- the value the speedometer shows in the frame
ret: 75km/h
